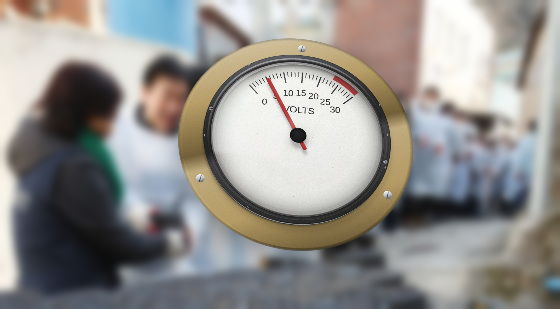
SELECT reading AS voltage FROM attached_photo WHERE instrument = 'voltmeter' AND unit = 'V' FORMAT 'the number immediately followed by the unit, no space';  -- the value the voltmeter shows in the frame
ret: 5V
